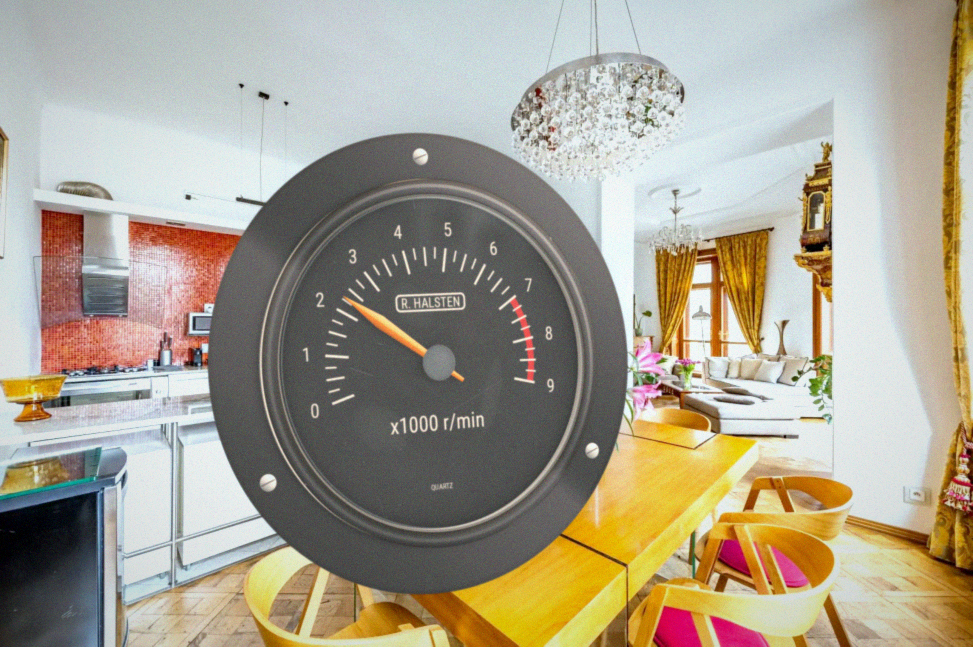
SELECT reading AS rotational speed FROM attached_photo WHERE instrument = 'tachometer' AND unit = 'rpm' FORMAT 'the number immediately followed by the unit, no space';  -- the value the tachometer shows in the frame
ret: 2250rpm
